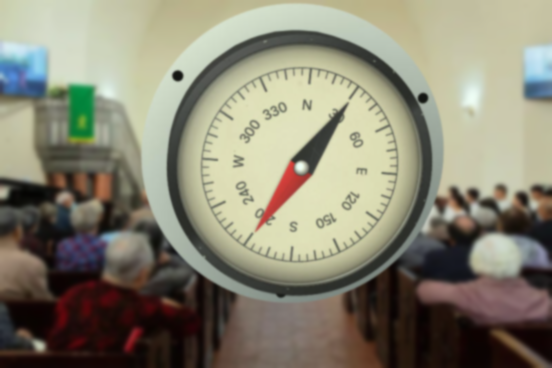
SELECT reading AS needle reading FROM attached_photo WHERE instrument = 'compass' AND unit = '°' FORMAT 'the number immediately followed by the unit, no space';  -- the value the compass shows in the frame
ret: 210°
